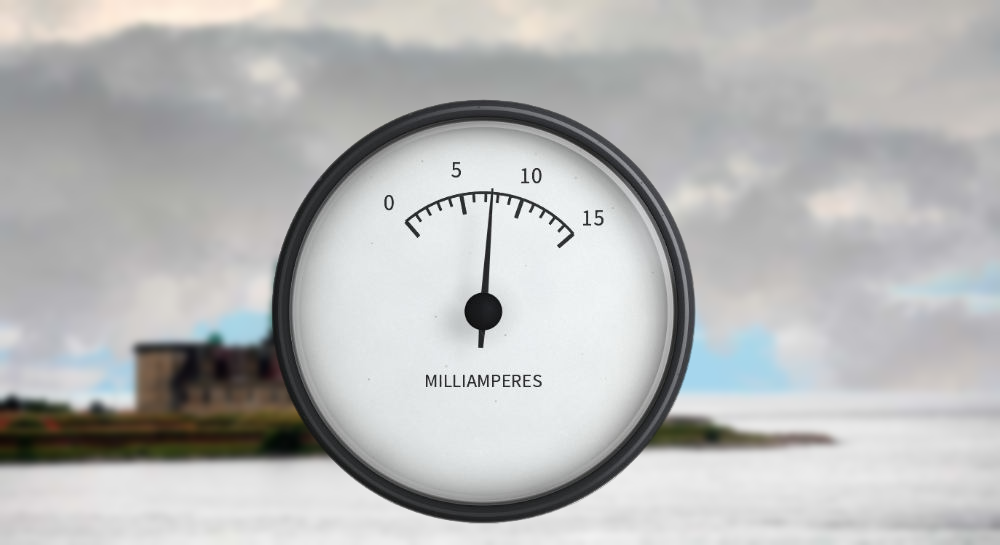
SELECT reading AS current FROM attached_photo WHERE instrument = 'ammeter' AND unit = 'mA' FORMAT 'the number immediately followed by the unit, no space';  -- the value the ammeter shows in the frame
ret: 7.5mA
